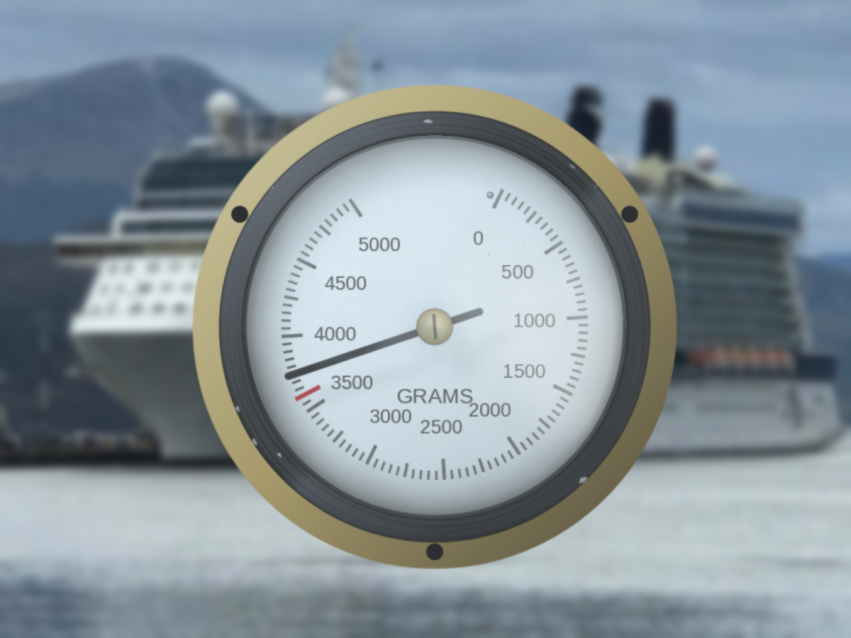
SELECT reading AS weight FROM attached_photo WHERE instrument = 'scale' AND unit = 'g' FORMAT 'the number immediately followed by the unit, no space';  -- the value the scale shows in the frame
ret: 3750g
